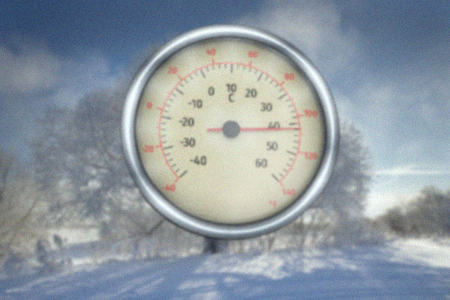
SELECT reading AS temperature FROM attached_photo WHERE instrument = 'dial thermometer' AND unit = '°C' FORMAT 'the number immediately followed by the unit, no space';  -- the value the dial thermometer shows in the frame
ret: 42°C
